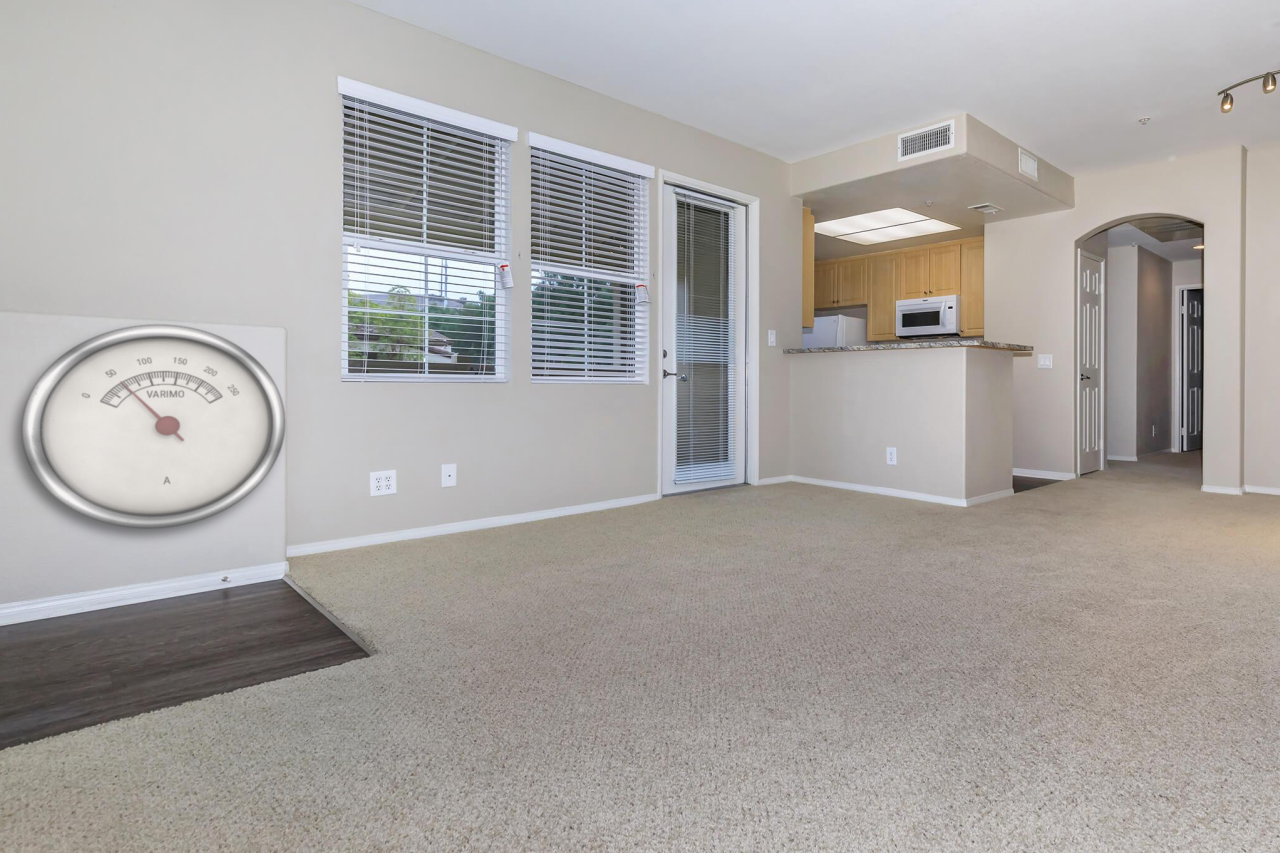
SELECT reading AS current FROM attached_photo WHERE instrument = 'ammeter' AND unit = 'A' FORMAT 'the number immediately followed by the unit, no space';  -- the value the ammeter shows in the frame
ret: 50A
